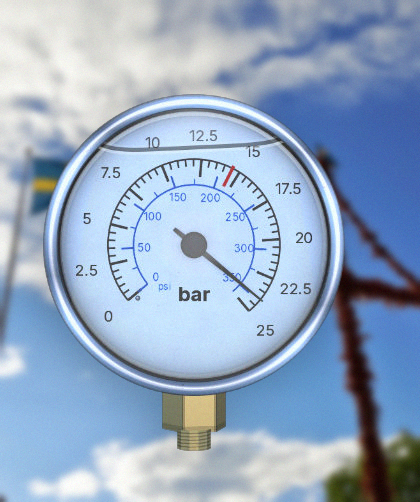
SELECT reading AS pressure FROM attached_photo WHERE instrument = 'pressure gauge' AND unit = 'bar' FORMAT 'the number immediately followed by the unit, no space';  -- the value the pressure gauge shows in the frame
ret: 24bar
